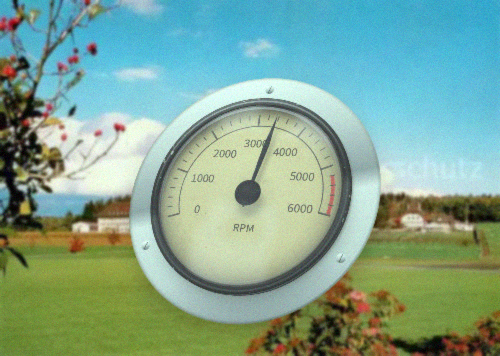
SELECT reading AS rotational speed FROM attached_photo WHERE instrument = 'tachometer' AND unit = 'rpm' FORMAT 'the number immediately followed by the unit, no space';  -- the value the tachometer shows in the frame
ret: 3400rpm
